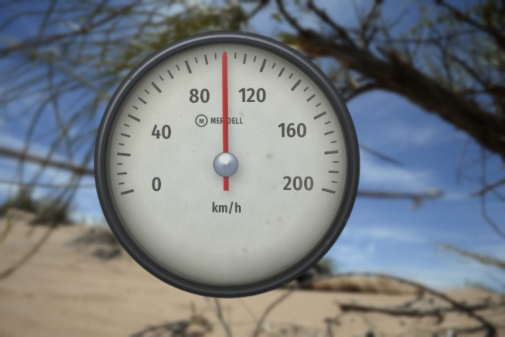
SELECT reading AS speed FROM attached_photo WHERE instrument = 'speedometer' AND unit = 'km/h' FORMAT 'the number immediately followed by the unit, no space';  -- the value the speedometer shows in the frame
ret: 100km/h
